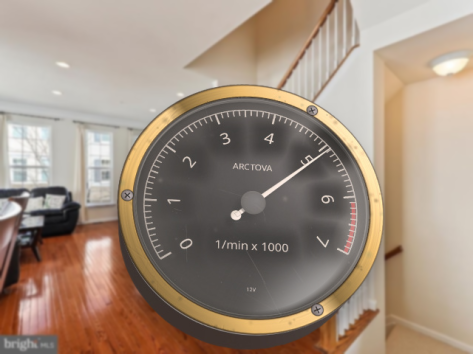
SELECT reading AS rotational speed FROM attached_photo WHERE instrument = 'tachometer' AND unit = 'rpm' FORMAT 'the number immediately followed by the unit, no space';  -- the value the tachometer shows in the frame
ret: 5100rpm
